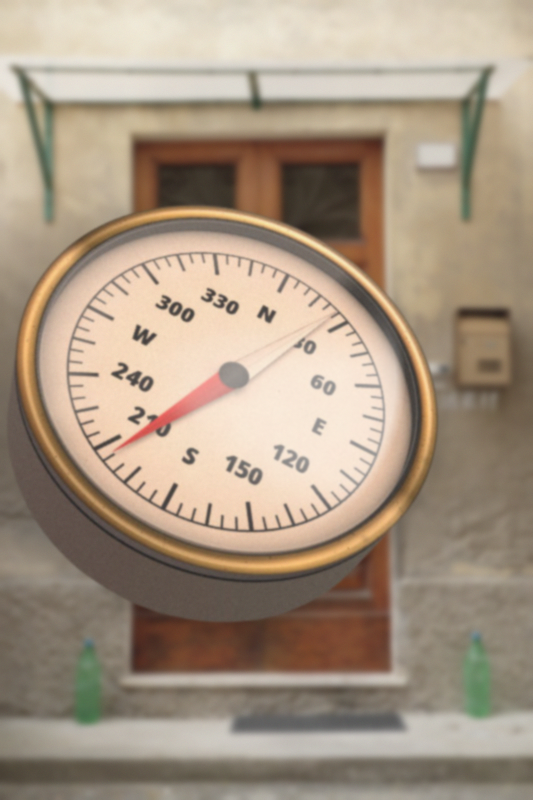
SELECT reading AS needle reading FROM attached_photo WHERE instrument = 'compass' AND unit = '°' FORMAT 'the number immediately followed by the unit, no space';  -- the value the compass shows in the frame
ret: 205°
